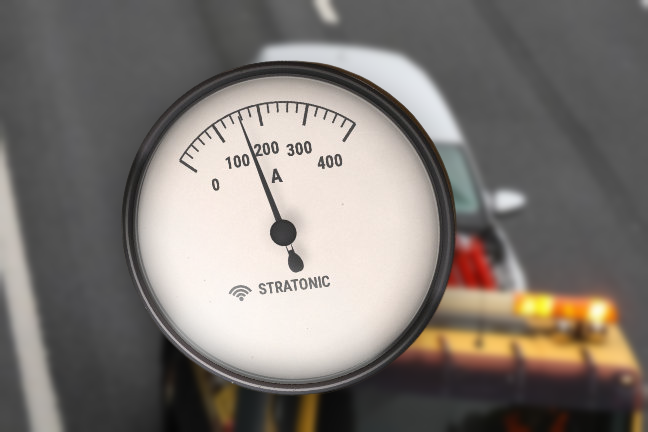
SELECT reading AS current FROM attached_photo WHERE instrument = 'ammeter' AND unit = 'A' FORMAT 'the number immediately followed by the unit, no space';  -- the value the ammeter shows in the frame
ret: 160A
